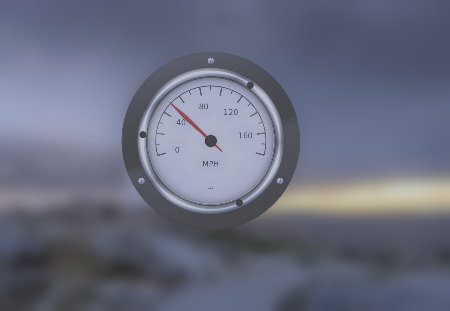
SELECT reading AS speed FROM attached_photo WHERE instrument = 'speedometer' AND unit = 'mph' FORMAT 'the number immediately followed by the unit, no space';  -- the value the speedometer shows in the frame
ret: 50mph
